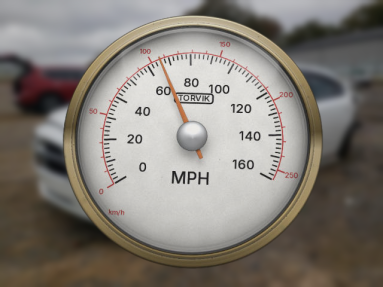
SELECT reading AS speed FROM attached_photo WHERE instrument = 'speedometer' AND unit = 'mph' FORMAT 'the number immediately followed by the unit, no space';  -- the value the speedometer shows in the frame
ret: 66mph
